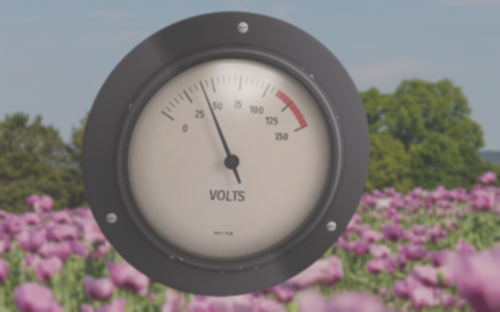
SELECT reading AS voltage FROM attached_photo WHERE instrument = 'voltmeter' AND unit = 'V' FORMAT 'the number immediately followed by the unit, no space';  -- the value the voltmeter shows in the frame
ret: 40V
